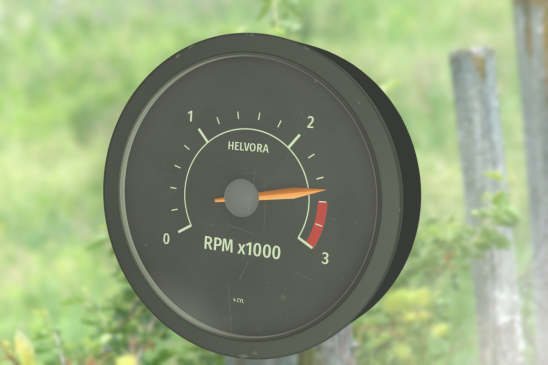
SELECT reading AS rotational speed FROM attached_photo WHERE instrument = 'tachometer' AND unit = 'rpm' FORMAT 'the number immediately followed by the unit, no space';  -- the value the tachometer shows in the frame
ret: 2500rpm
